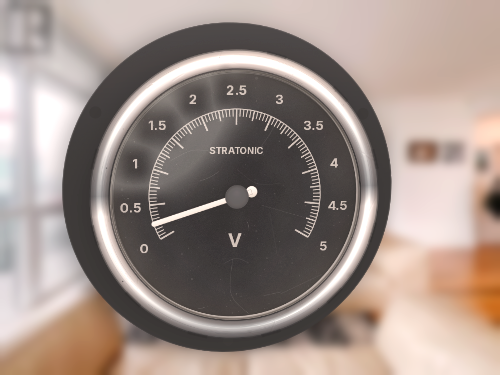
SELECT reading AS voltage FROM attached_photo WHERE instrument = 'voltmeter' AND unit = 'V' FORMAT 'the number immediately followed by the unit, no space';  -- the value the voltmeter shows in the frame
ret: 0.25V
